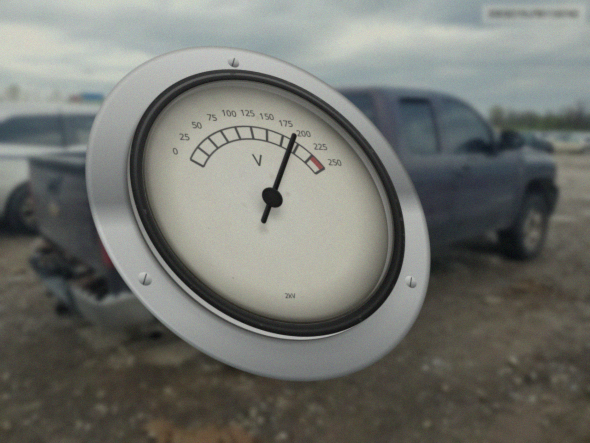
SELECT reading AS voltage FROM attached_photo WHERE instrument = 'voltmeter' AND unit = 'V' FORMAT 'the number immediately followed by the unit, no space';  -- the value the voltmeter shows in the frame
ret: 187.5V
